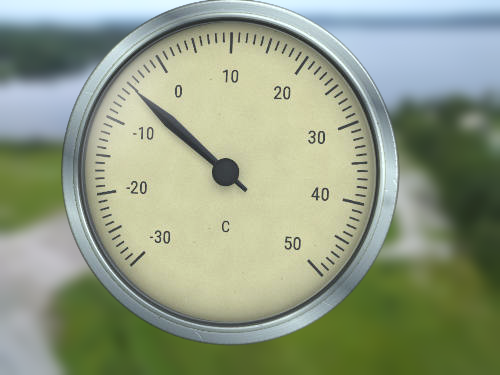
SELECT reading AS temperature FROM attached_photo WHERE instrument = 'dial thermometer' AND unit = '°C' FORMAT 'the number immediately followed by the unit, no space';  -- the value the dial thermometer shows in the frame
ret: -5°C
